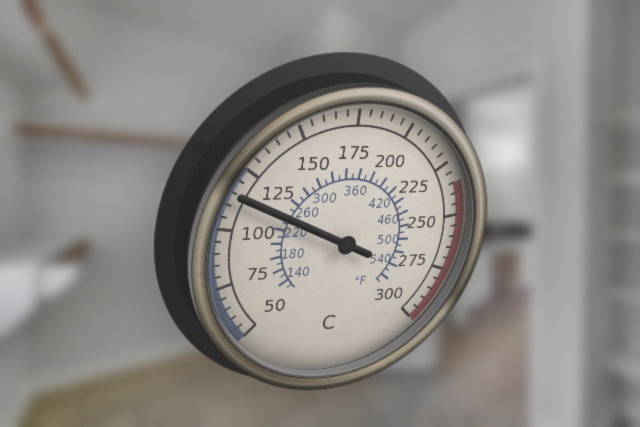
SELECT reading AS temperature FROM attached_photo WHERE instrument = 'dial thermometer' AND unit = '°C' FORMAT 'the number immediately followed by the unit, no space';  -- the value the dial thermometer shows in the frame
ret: 115°C
